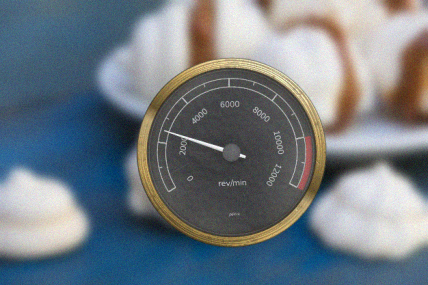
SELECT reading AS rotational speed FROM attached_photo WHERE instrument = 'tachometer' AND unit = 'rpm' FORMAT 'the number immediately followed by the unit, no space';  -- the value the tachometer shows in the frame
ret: 2500rpm
